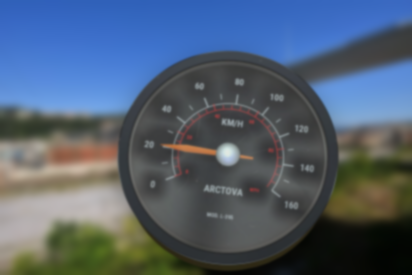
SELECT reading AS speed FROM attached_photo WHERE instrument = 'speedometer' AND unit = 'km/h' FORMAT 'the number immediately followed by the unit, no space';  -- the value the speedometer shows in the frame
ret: 20km/h
